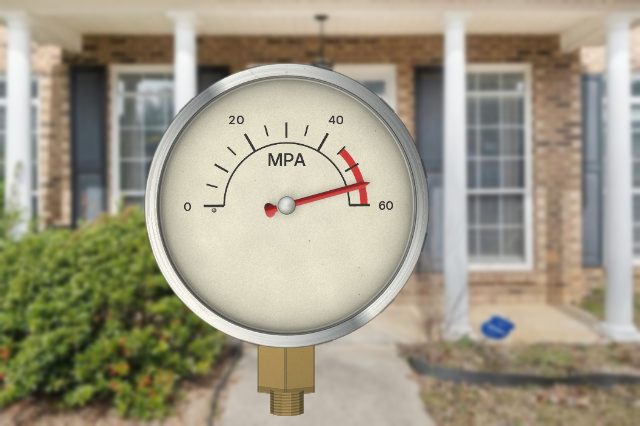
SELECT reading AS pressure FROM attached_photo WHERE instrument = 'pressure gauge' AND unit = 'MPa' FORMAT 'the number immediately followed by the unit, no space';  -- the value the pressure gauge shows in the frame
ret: 55MPa
